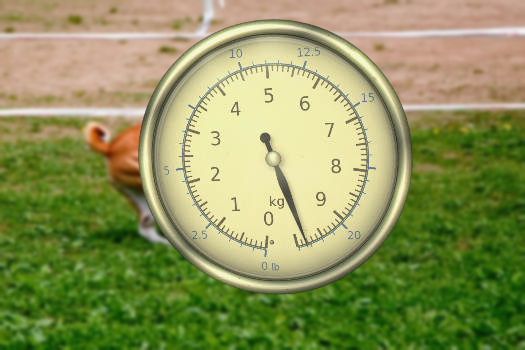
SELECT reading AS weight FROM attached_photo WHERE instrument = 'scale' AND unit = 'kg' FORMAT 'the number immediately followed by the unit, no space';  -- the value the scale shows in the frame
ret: 9.8kg
